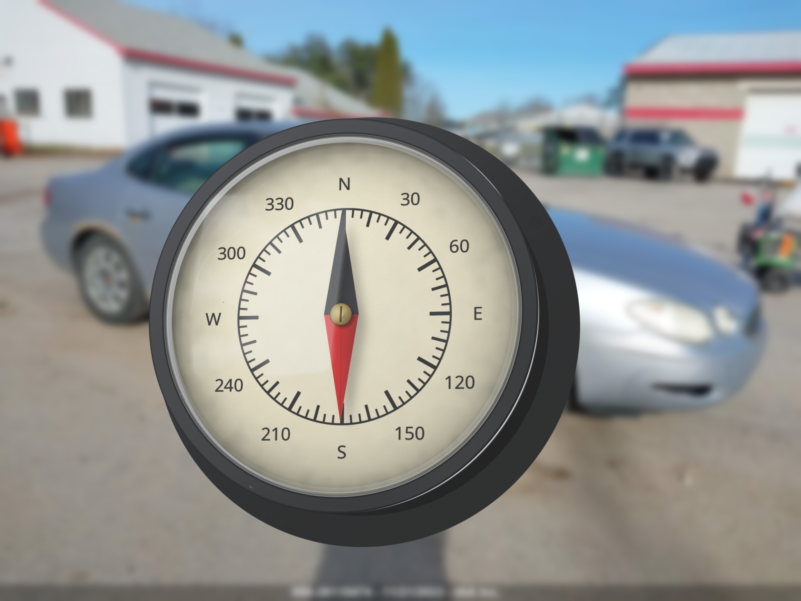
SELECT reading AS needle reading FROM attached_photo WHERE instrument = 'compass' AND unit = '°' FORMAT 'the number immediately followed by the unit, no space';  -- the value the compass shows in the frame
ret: 180°
